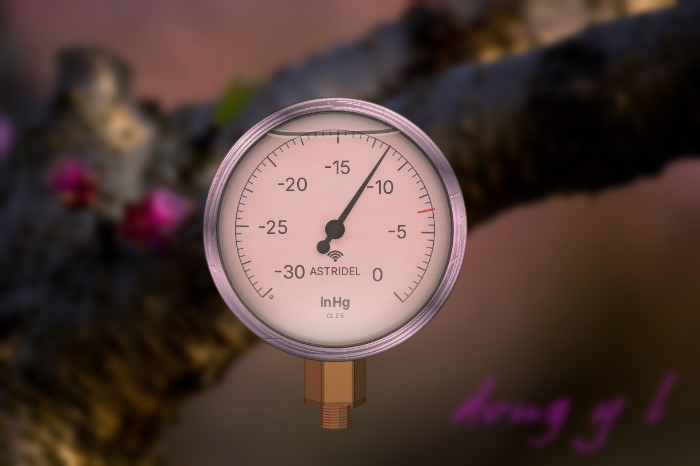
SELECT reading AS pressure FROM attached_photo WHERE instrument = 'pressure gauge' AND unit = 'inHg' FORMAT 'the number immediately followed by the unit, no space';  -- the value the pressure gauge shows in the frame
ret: -11.5inHg
